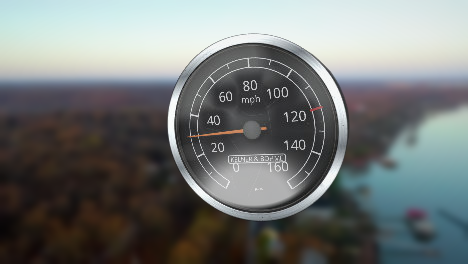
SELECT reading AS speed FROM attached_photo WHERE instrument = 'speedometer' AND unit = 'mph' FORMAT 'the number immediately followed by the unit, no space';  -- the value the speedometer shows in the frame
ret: 30mph
